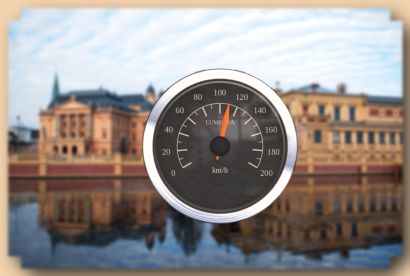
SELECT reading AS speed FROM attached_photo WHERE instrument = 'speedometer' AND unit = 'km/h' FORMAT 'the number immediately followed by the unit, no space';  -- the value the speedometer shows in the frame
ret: 110km/h
